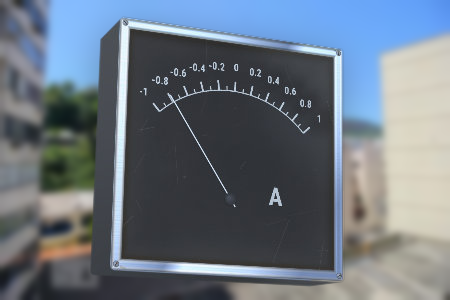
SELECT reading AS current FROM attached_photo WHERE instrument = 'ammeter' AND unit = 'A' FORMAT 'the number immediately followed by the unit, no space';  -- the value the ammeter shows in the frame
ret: -0.8A
